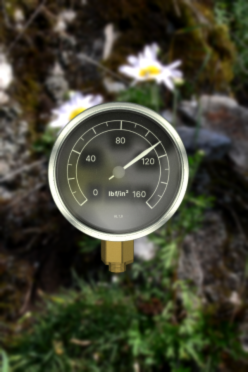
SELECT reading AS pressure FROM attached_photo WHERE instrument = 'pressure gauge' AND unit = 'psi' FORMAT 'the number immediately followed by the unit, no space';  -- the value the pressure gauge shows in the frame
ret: 110psi
